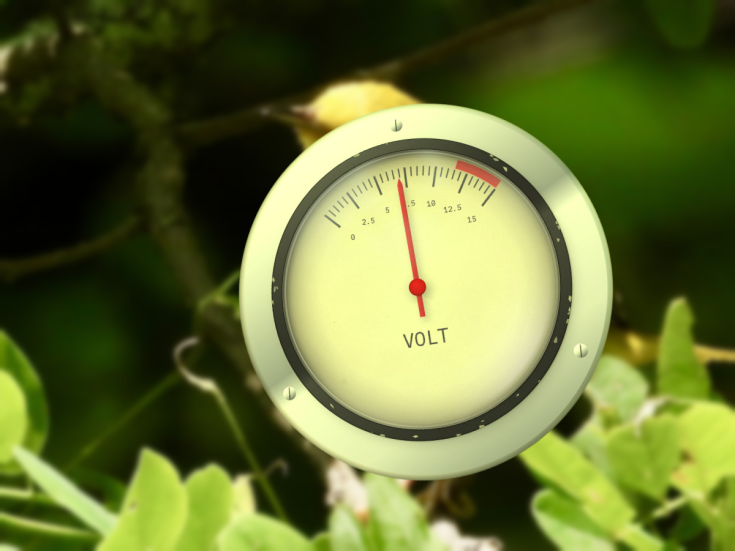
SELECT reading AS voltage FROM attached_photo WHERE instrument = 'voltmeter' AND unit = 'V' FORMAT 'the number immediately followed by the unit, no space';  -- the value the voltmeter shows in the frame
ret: 7V
